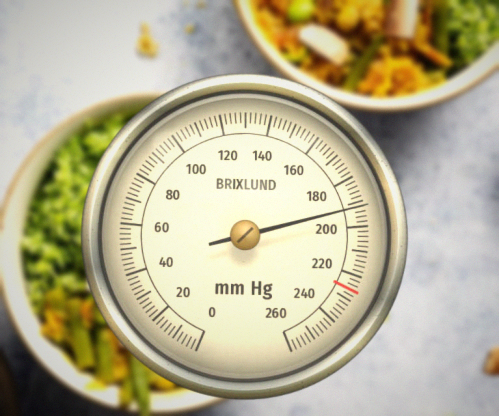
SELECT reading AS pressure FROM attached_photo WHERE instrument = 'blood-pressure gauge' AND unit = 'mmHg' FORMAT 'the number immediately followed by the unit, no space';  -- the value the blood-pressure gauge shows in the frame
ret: 192mmHg
